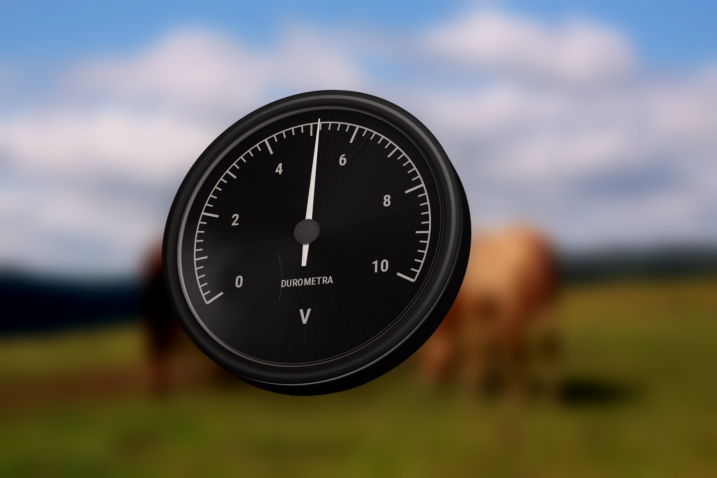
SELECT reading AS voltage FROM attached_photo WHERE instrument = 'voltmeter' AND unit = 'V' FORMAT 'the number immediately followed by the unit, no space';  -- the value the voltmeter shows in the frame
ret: 5.2V
